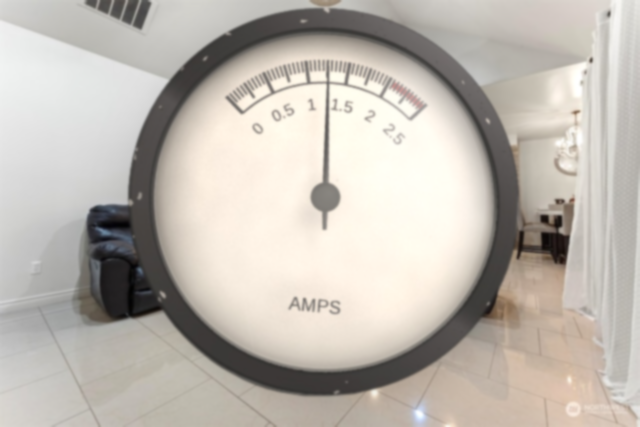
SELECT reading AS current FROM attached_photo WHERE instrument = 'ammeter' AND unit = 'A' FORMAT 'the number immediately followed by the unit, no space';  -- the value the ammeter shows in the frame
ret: 1.25A
